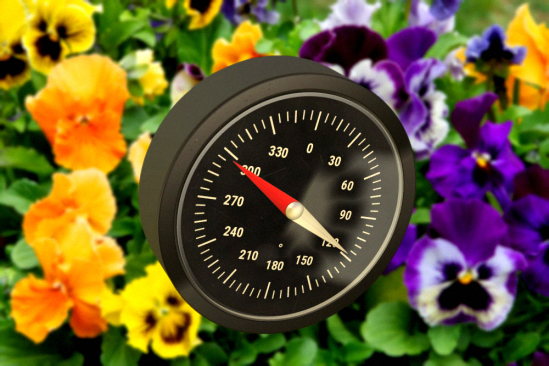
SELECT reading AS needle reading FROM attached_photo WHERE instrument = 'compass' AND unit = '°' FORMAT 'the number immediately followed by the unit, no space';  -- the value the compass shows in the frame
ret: 297.5°
